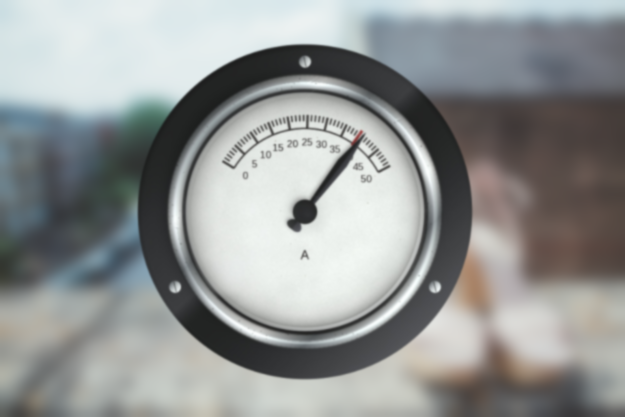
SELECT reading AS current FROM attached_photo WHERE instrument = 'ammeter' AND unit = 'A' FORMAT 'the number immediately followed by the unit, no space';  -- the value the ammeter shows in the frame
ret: 40A
